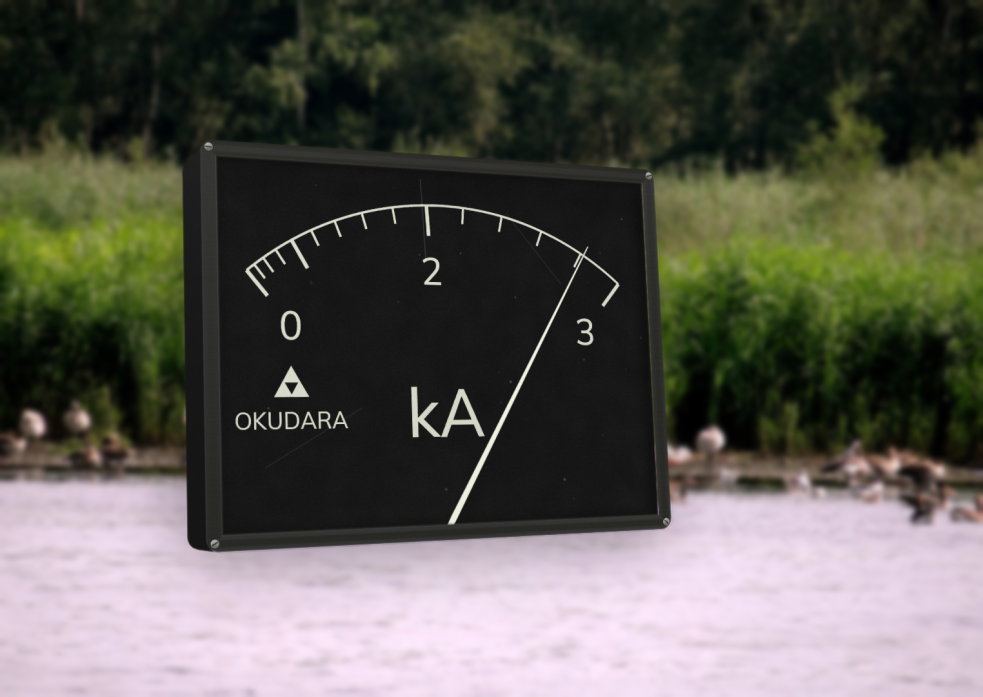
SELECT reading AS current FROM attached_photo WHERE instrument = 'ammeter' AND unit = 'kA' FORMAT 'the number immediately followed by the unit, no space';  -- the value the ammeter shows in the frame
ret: 2.8kA
